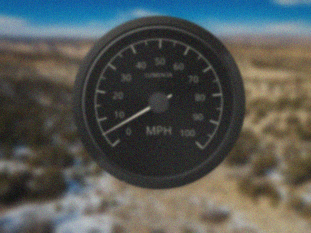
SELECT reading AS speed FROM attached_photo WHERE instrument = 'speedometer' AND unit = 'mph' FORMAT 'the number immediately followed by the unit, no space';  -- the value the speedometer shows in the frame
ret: 5mph
